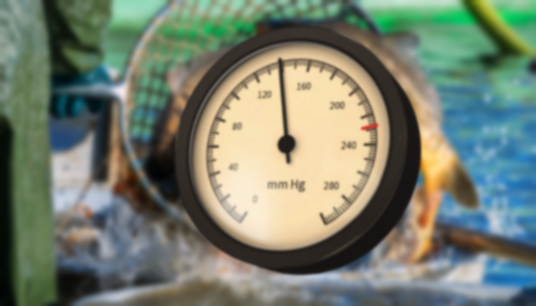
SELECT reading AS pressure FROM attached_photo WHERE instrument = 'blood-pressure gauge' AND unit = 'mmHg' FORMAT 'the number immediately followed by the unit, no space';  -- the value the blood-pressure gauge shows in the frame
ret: 140mmHg
